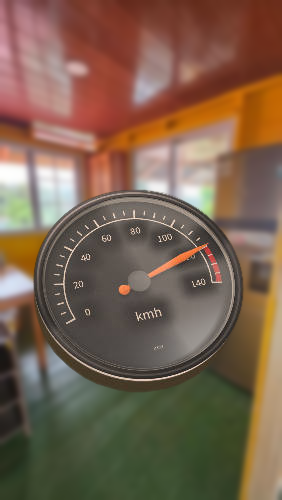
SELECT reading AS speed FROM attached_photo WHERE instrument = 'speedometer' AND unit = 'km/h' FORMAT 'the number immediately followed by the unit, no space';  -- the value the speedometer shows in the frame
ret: 120km/h
